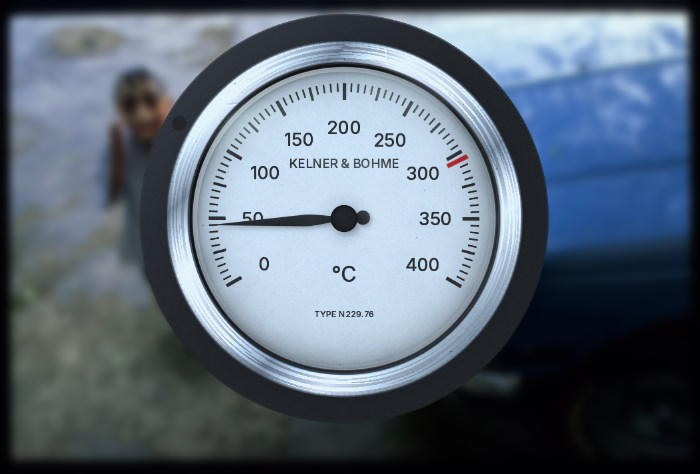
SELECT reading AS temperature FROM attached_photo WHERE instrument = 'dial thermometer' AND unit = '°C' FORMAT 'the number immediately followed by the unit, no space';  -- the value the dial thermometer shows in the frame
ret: 45°C
